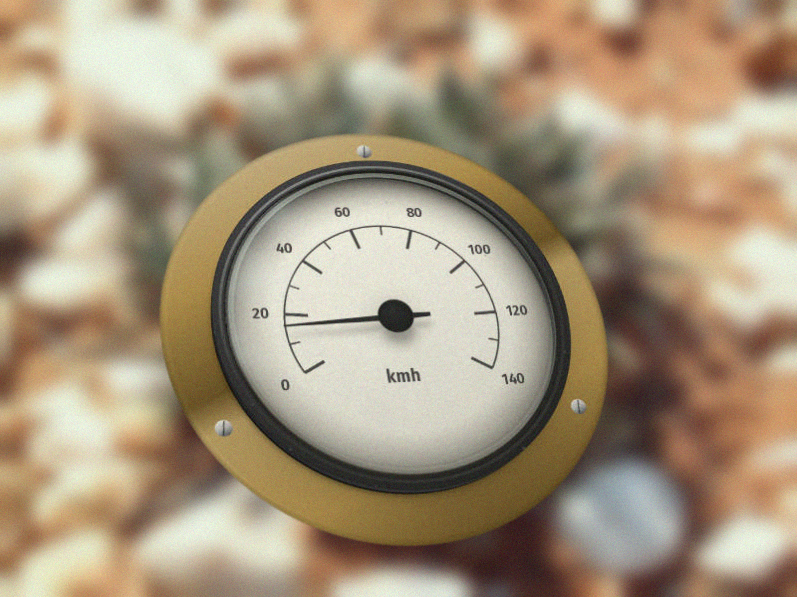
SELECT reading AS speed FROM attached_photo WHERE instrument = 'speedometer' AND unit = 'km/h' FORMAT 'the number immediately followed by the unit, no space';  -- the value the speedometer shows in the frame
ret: 15km/h
